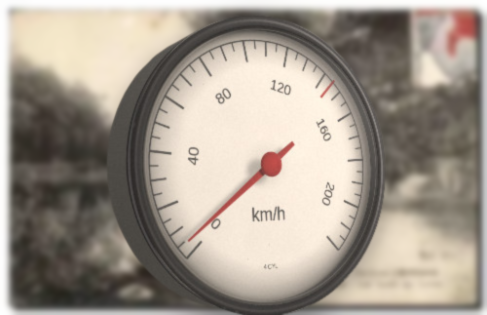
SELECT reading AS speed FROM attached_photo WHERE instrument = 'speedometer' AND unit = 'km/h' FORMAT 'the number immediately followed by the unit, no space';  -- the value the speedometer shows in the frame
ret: 5km/h
